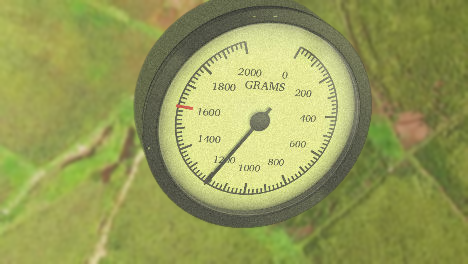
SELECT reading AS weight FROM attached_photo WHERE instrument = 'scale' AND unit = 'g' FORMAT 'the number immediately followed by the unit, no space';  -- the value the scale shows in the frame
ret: 1200g
